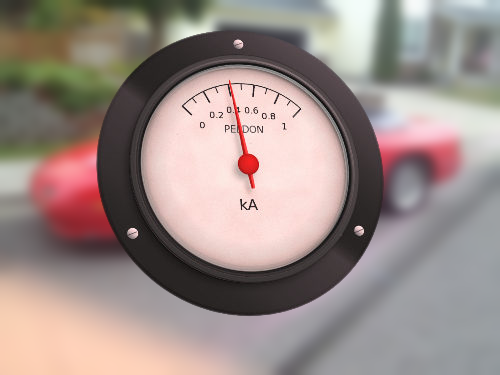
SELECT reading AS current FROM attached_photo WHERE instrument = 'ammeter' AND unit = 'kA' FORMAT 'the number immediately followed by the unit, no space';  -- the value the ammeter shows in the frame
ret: 0.4kA
